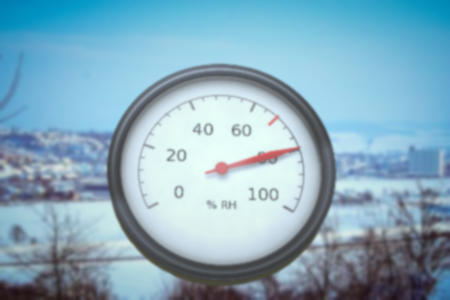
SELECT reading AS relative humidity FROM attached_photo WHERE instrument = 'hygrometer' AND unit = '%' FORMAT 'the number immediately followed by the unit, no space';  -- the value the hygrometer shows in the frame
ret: 80%
